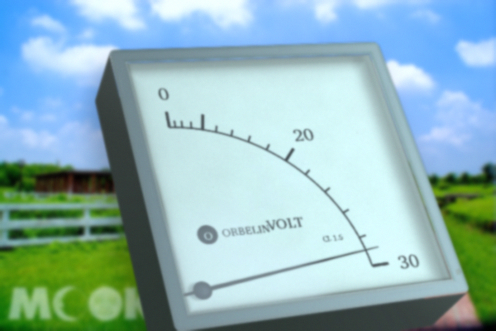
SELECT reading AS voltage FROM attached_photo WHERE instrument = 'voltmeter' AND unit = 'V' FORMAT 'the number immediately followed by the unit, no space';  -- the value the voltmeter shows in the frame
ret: 29V
